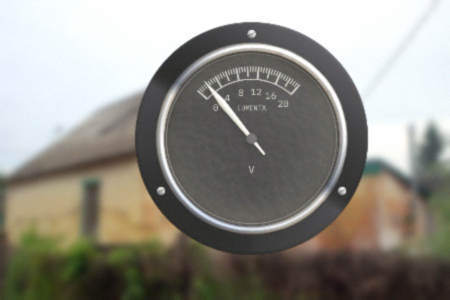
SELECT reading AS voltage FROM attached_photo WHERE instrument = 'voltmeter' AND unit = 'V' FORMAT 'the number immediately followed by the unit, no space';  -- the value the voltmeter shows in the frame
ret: 2V
